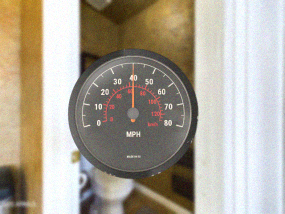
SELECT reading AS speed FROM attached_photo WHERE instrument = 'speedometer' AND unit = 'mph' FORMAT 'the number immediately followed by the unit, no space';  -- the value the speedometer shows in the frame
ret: 40mph
